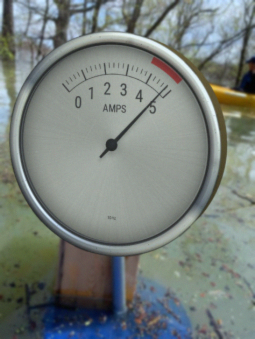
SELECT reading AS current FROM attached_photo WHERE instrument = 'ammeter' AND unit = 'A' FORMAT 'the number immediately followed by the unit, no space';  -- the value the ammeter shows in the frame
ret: 4.8A
